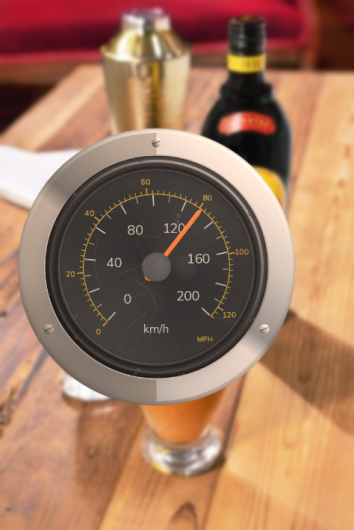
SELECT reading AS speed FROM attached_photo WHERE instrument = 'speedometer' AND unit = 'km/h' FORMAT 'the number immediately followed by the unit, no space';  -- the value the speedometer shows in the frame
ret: 130km/h
